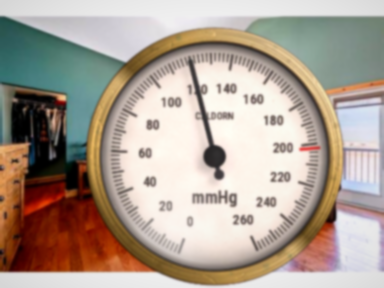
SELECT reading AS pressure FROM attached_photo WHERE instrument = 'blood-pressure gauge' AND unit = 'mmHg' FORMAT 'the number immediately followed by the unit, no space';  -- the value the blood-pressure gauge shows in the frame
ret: 120mmHg
